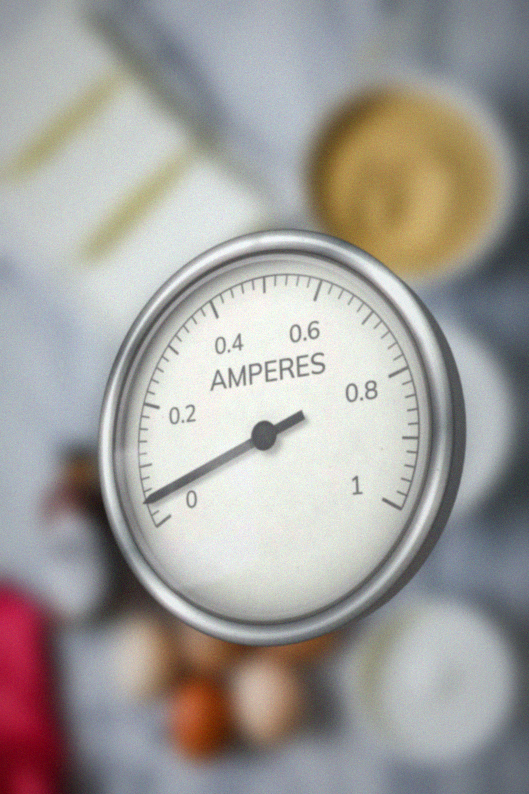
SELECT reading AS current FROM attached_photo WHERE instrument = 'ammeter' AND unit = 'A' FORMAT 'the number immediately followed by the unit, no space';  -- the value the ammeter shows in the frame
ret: 0.04A
